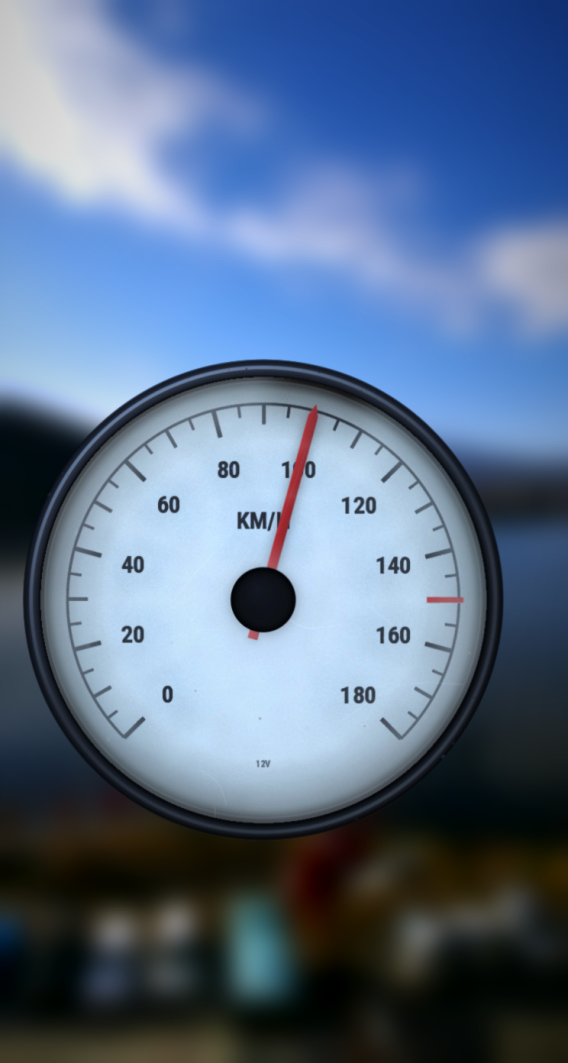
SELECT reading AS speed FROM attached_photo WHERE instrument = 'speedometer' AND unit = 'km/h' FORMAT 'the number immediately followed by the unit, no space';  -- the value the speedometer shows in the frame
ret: 100km/h
